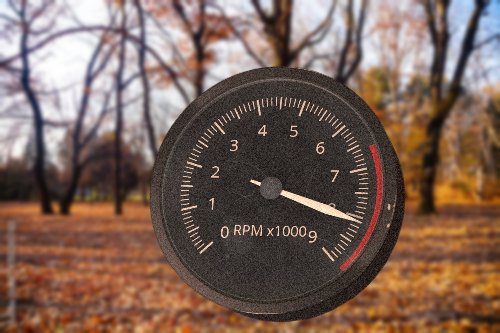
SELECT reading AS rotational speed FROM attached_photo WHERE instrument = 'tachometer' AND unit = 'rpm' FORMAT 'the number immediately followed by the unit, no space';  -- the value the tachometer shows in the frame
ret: 8100rpm
